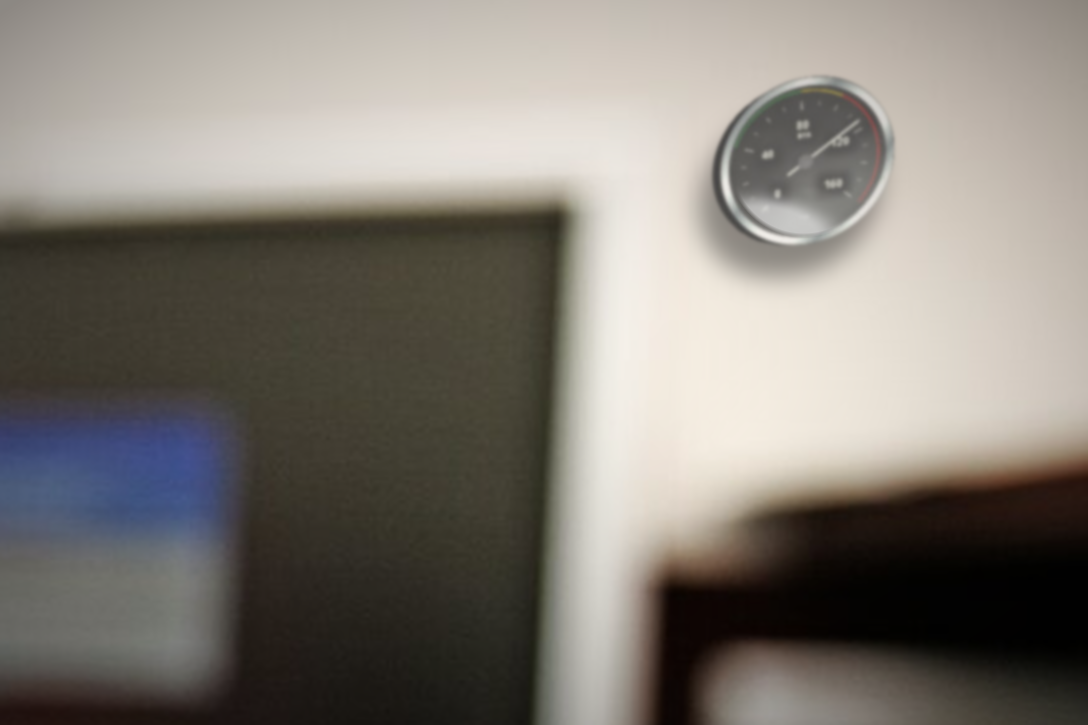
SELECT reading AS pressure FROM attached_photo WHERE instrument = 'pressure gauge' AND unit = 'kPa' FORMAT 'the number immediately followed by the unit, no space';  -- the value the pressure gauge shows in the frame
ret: 115kPa
